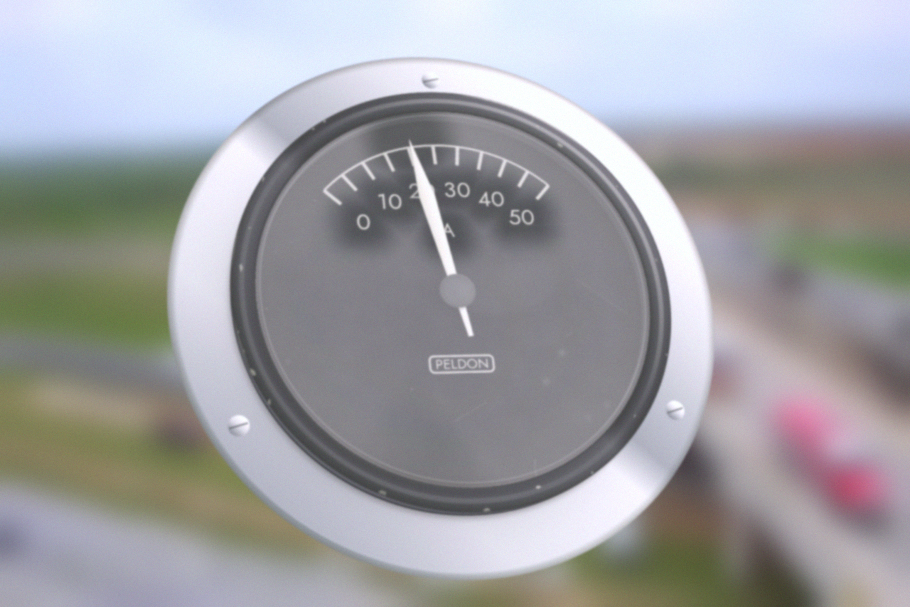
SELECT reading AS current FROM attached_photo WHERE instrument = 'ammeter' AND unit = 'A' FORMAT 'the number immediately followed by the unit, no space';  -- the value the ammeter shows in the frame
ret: 20A
